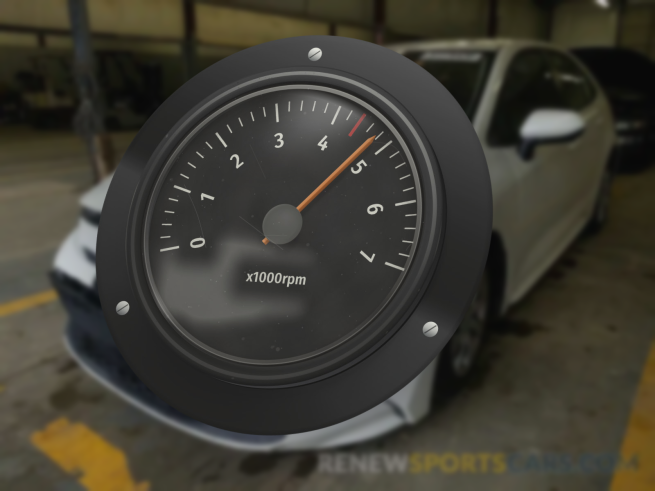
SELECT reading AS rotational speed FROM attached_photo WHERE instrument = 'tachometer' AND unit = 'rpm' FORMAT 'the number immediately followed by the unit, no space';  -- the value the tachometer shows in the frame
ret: 4800rpm
